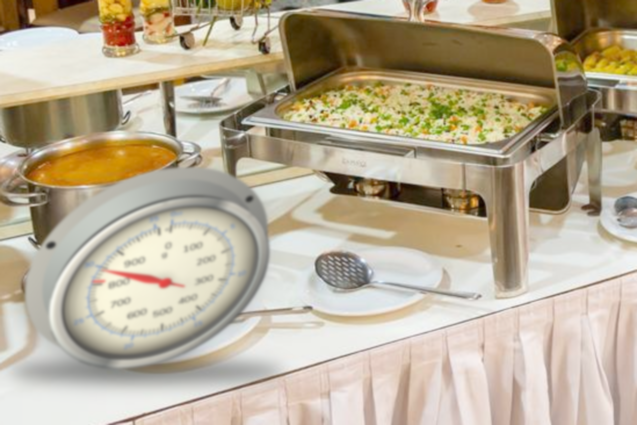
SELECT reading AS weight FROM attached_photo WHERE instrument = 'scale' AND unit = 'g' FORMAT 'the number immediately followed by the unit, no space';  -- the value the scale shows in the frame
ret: 850g
